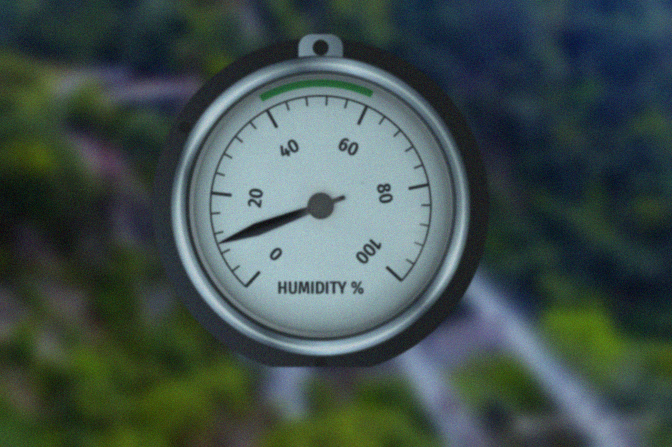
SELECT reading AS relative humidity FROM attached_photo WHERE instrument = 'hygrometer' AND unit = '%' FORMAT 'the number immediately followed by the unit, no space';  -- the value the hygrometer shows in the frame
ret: 10%
